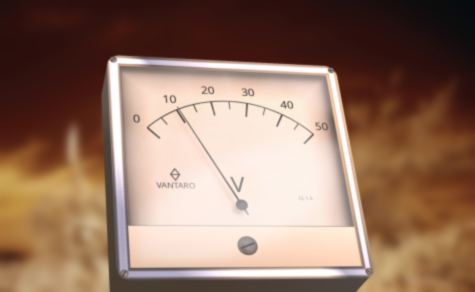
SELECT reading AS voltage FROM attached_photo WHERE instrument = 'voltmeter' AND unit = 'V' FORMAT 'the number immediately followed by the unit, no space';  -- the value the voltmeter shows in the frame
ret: 10V
